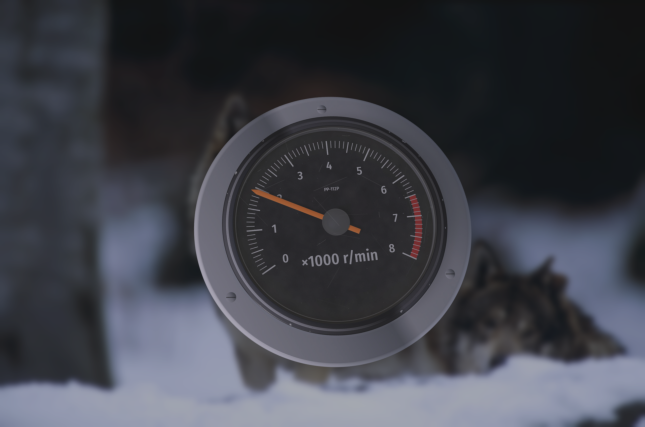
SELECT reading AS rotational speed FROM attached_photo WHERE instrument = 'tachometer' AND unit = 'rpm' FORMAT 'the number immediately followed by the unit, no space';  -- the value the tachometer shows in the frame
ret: 1900rpm
